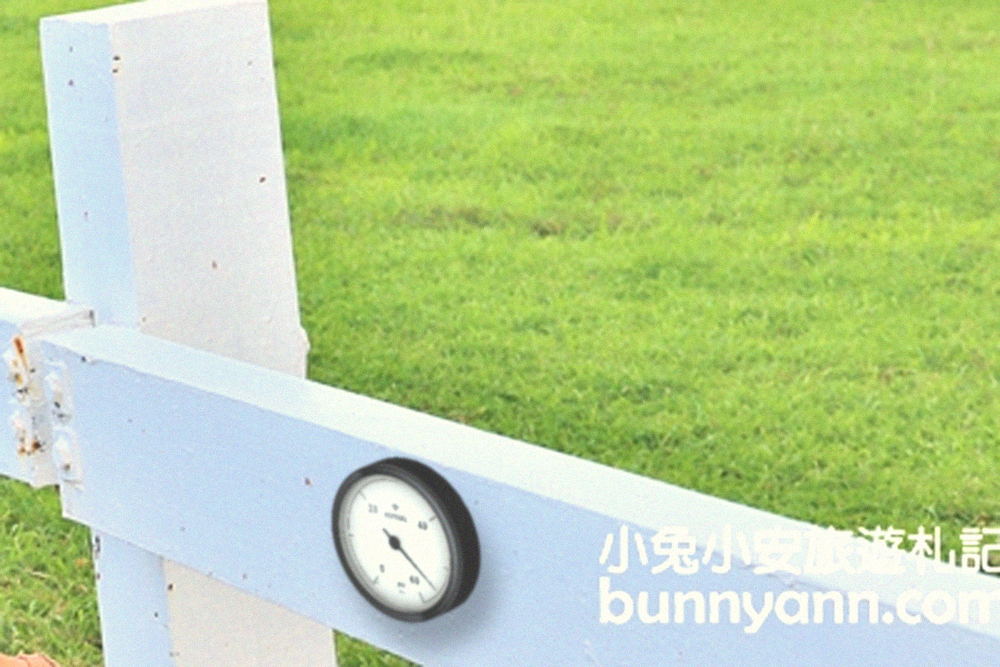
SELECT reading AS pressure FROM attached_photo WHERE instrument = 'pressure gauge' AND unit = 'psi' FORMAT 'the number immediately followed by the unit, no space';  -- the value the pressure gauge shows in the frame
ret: 55psi
